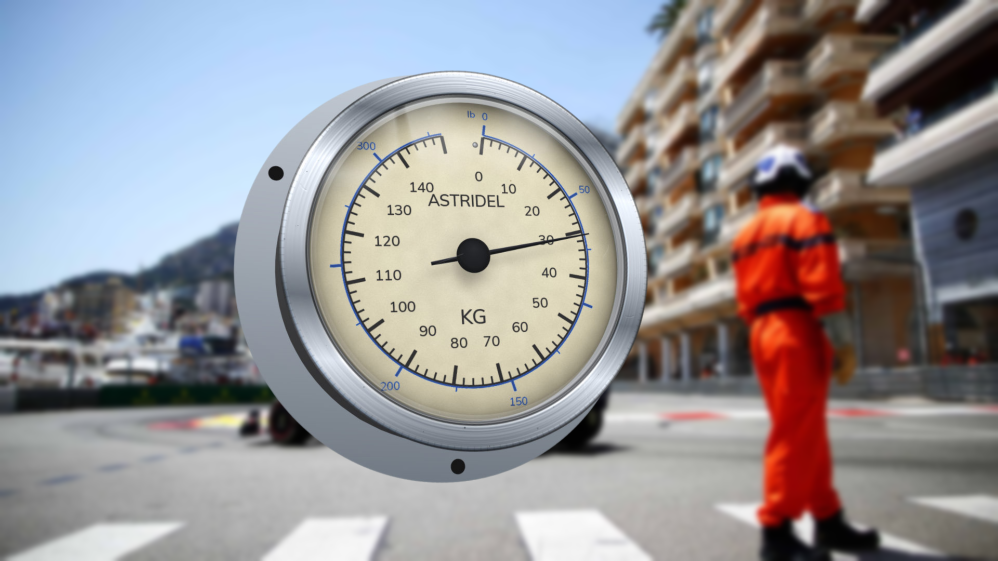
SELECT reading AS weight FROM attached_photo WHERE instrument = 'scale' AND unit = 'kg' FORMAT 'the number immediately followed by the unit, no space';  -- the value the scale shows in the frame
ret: 31kg
